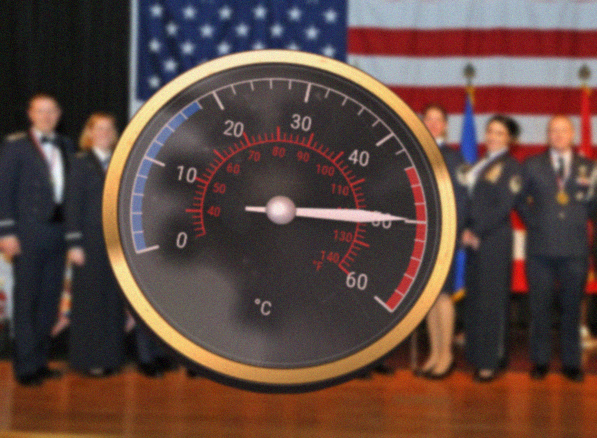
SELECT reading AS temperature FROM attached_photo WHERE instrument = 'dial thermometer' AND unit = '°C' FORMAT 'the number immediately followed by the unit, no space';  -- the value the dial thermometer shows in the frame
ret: 50°C
